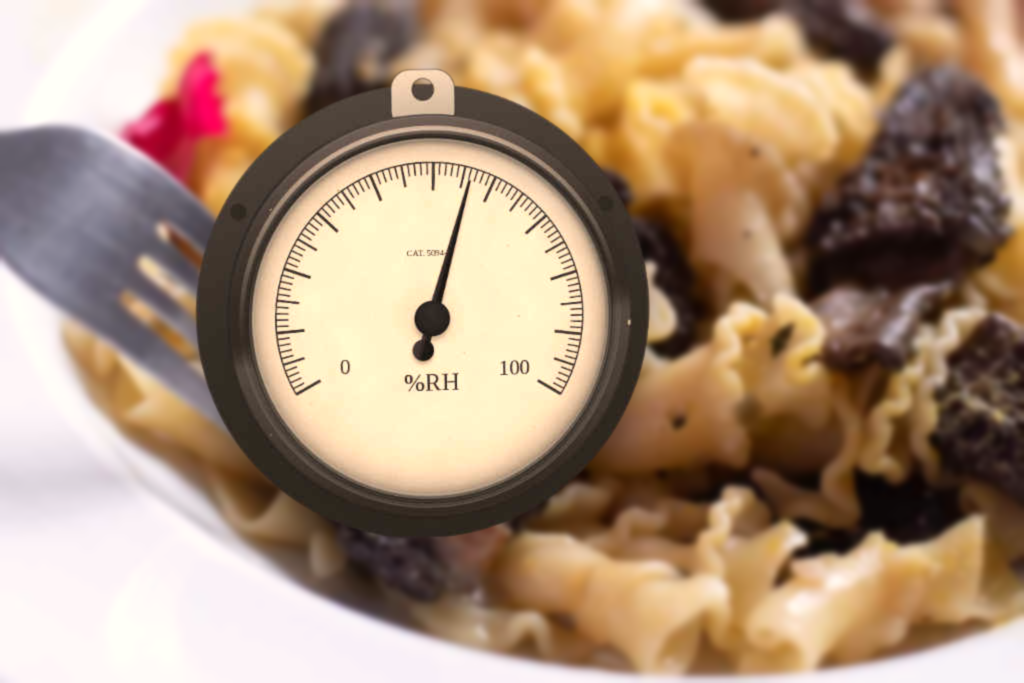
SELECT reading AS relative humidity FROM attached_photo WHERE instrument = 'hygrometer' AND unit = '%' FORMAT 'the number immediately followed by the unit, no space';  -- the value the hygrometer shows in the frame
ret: 56%
